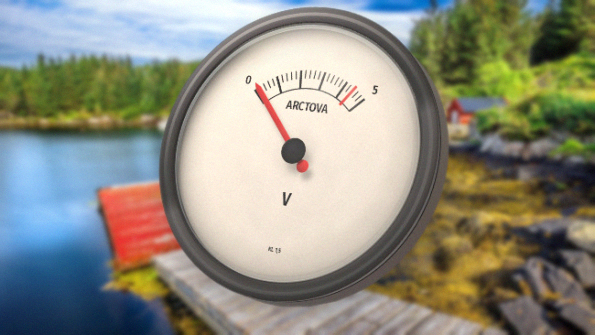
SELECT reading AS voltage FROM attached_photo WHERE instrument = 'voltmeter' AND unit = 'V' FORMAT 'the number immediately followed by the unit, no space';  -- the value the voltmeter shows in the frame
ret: 0.2V
